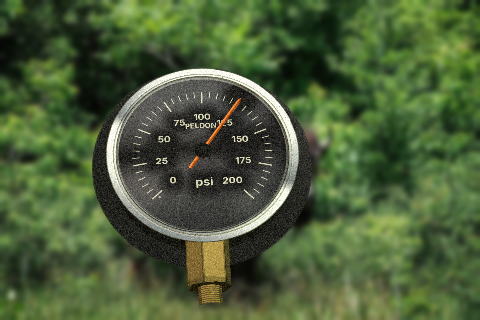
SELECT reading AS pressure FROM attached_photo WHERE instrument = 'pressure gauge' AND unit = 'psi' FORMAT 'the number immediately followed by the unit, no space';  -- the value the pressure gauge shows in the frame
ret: 125psi
